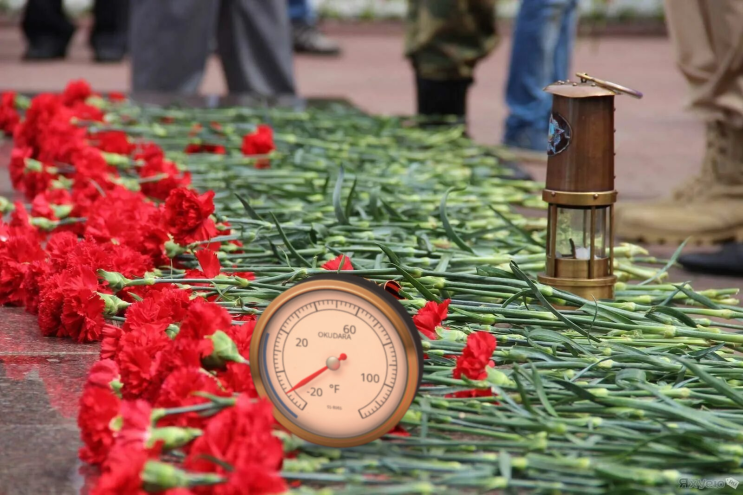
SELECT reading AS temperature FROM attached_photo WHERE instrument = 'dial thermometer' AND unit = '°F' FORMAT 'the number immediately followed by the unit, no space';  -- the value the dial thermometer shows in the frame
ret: -10°F
